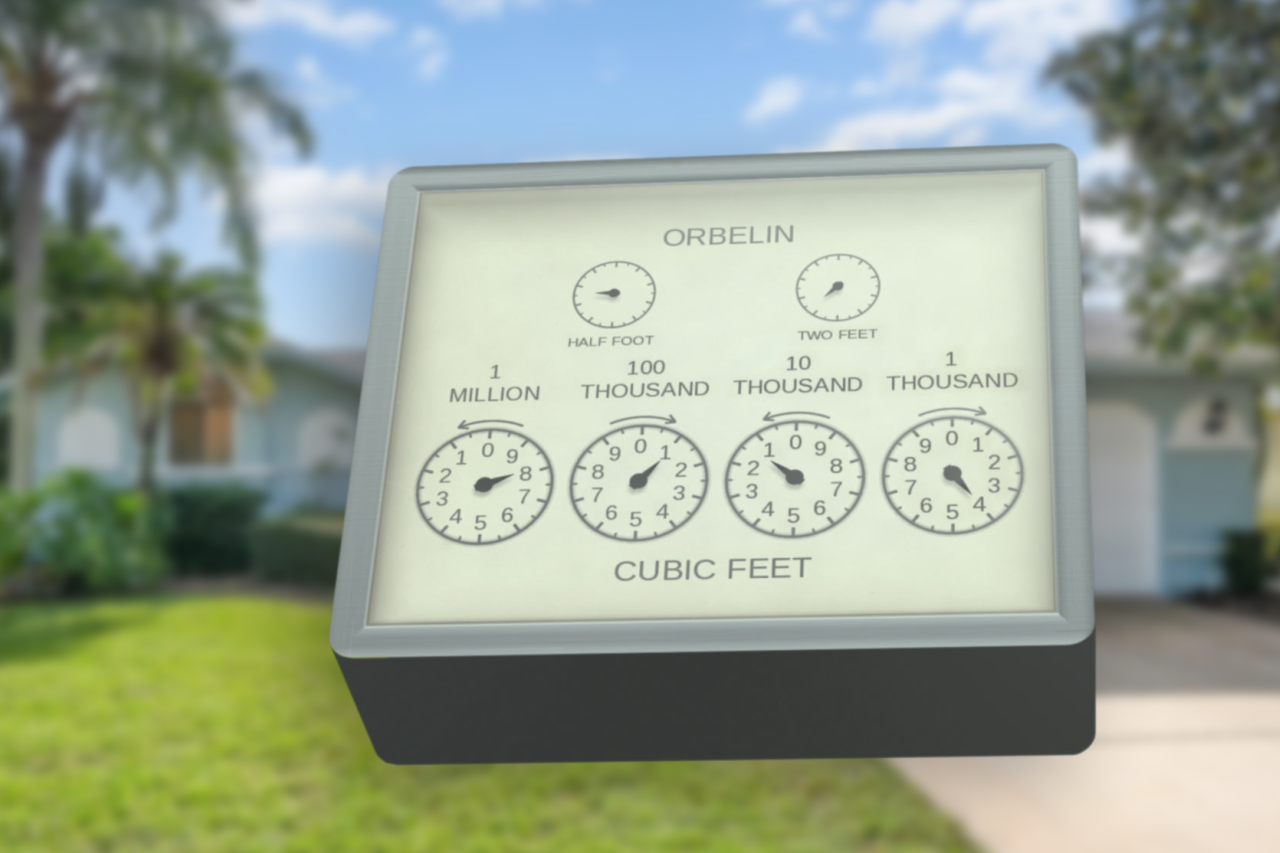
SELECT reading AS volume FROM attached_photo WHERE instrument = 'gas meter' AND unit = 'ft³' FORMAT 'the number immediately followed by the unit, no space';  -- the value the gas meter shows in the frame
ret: 811400ft³
